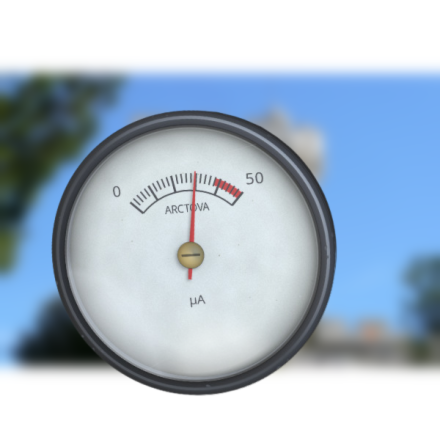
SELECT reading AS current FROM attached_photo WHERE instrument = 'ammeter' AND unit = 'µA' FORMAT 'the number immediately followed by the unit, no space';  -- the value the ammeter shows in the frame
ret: 30µA
